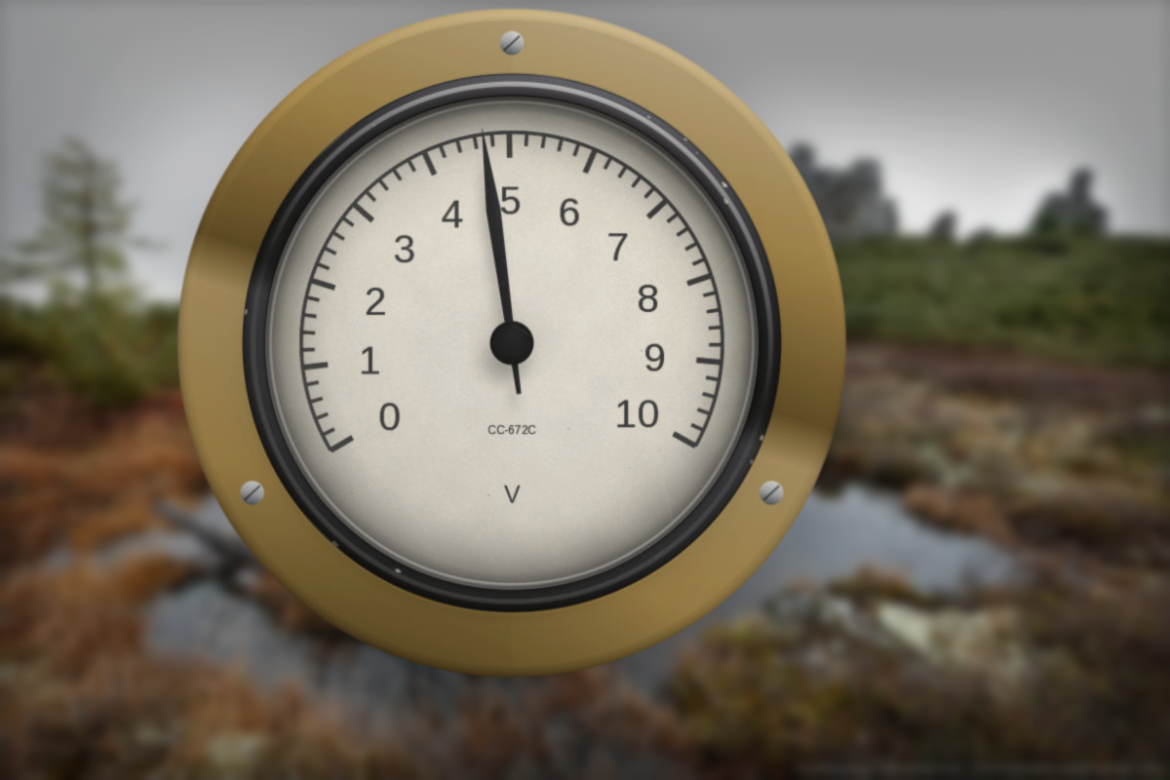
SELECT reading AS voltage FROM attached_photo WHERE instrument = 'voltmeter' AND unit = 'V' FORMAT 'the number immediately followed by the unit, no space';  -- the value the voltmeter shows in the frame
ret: 4.7V
